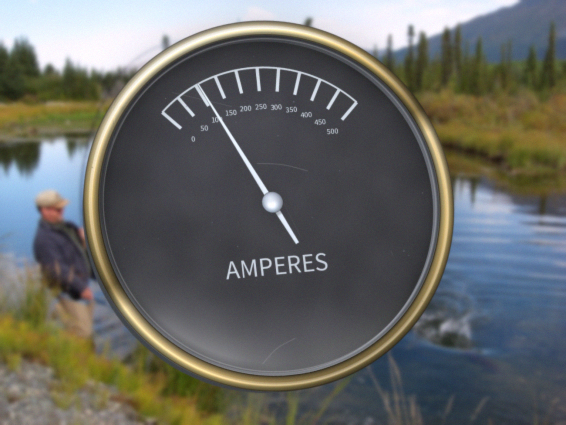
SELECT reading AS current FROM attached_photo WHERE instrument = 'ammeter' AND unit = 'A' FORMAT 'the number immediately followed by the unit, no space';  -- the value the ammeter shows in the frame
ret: 100A
